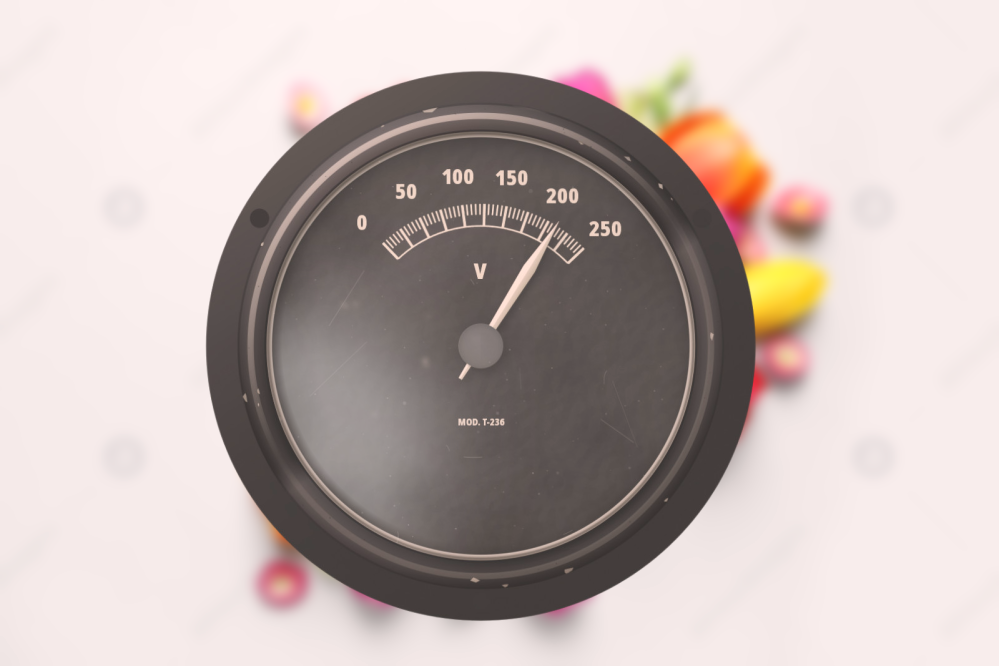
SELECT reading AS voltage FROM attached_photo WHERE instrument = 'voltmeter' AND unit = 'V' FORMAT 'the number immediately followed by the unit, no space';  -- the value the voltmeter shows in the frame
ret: 210V
